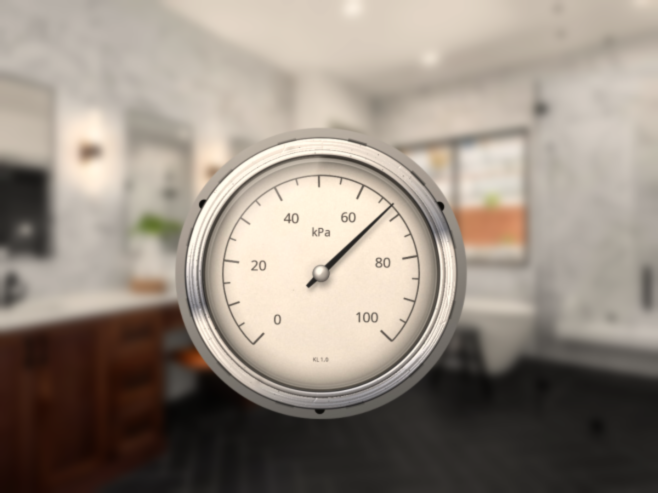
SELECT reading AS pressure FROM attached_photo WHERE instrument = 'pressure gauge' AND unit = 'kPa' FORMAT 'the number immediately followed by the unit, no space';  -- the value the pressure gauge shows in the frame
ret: 67.5kPa
